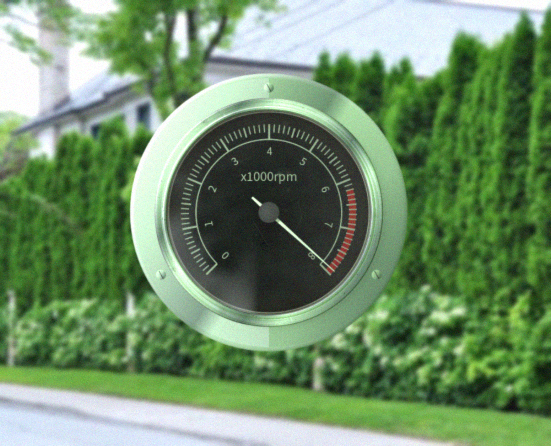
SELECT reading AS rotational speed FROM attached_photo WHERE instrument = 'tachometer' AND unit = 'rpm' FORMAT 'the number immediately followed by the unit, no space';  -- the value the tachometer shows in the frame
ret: 7900rpm
